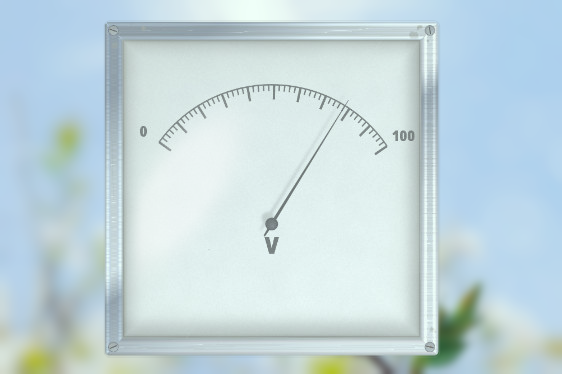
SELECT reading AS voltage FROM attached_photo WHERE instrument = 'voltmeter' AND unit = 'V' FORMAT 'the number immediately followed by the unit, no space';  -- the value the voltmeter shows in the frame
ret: 78V
